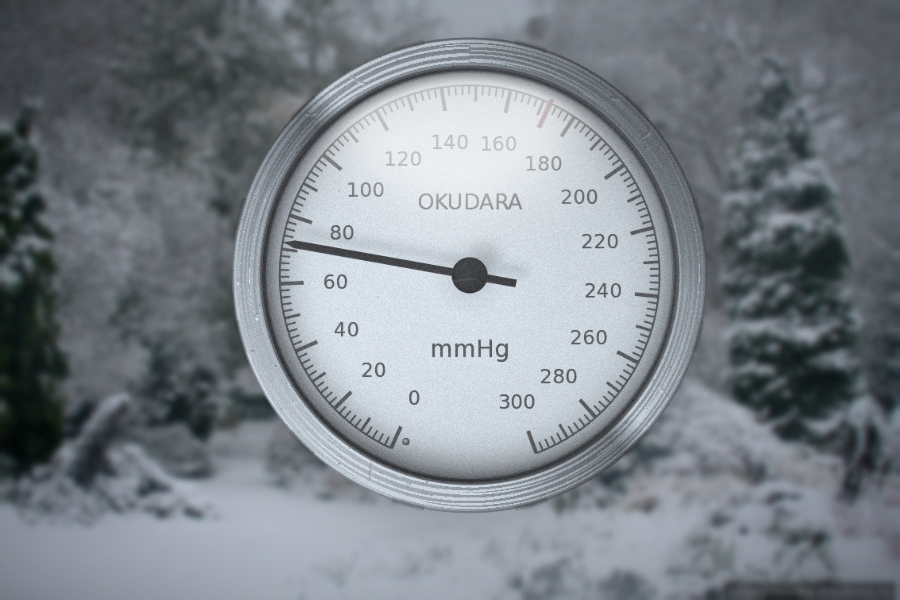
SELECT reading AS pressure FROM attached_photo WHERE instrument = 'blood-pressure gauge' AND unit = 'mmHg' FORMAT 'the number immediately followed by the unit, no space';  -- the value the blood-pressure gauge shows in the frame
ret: 72mmHg
